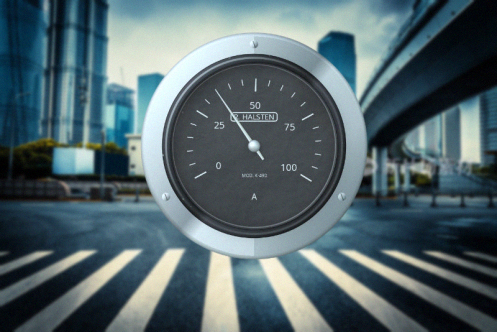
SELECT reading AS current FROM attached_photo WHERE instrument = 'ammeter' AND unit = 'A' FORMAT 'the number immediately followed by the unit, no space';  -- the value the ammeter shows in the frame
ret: 35A
